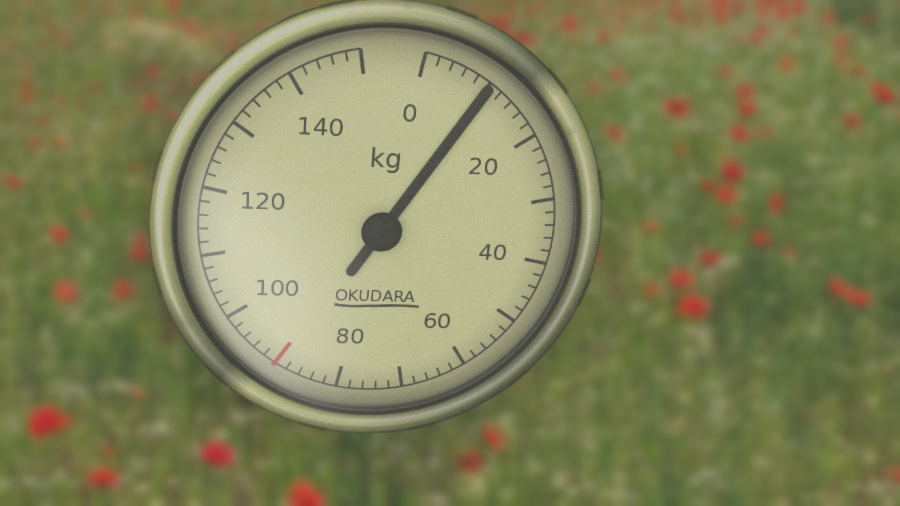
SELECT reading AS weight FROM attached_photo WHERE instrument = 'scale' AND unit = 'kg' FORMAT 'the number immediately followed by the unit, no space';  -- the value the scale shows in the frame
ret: 10kg
